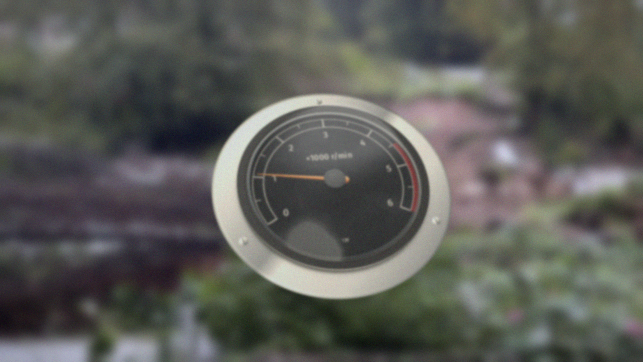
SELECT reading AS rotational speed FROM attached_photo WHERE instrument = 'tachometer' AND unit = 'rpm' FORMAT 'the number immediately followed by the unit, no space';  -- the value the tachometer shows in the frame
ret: 1000rpm
